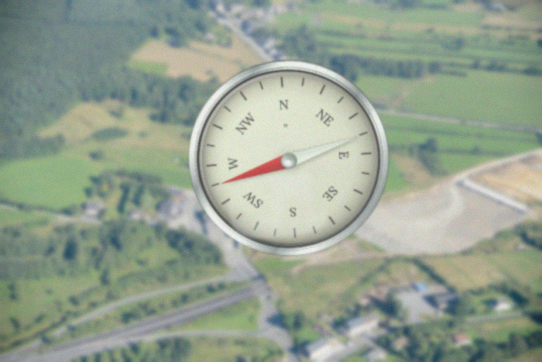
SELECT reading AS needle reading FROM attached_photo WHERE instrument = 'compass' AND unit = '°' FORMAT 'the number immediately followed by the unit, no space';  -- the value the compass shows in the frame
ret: 255°
